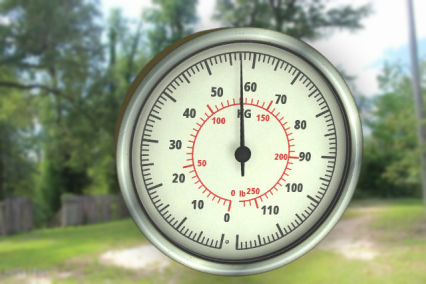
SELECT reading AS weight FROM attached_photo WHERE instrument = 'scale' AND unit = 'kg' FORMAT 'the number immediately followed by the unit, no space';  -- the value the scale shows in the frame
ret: 57kg
